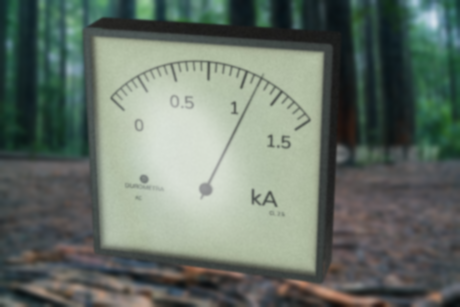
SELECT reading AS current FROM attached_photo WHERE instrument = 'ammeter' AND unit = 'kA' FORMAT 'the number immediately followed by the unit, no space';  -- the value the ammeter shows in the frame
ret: 1.1kA
